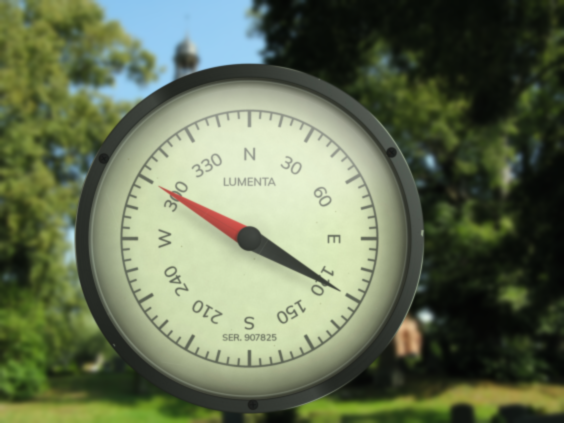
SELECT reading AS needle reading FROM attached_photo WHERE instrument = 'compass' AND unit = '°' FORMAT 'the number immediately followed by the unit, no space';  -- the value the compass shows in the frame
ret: 300°
